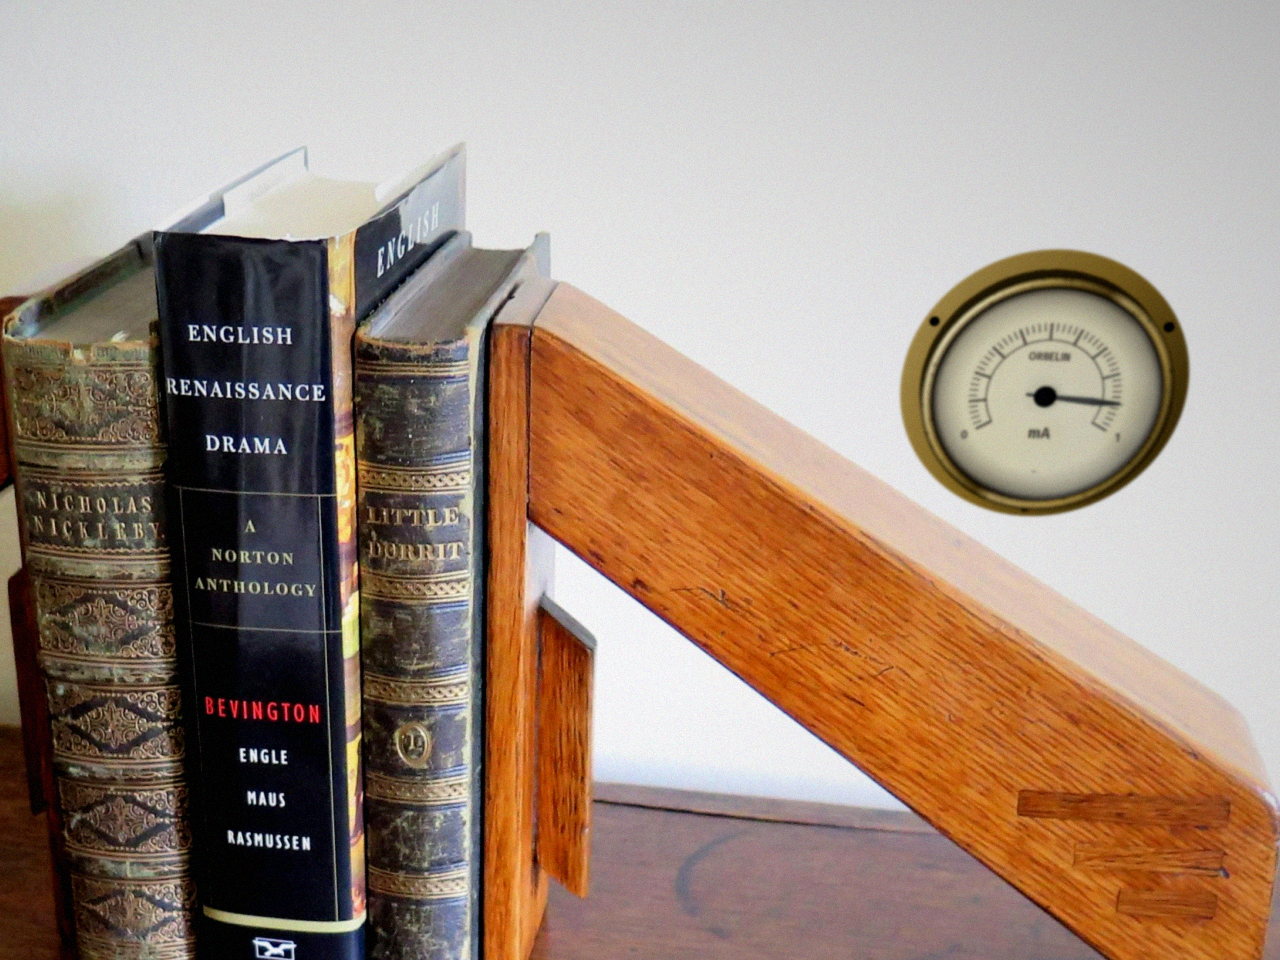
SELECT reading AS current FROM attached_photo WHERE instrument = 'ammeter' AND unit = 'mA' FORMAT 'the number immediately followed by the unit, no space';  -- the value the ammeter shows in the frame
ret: 0.9mA
